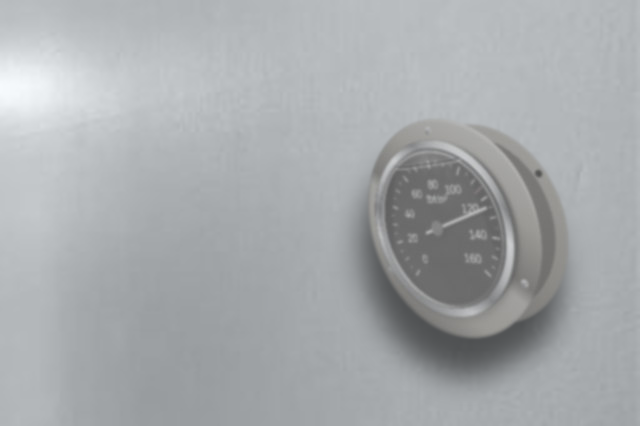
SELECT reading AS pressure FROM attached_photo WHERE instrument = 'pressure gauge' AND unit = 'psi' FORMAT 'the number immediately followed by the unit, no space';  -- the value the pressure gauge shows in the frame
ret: 125psi
